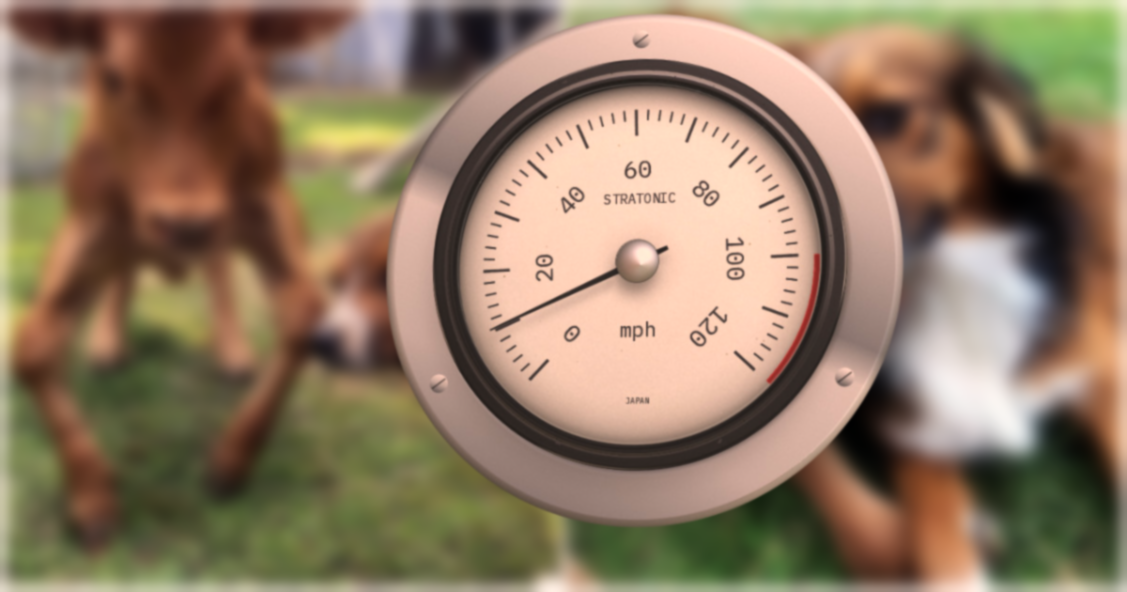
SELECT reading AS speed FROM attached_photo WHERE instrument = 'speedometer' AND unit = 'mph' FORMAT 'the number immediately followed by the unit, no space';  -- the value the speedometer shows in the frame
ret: 10mph
